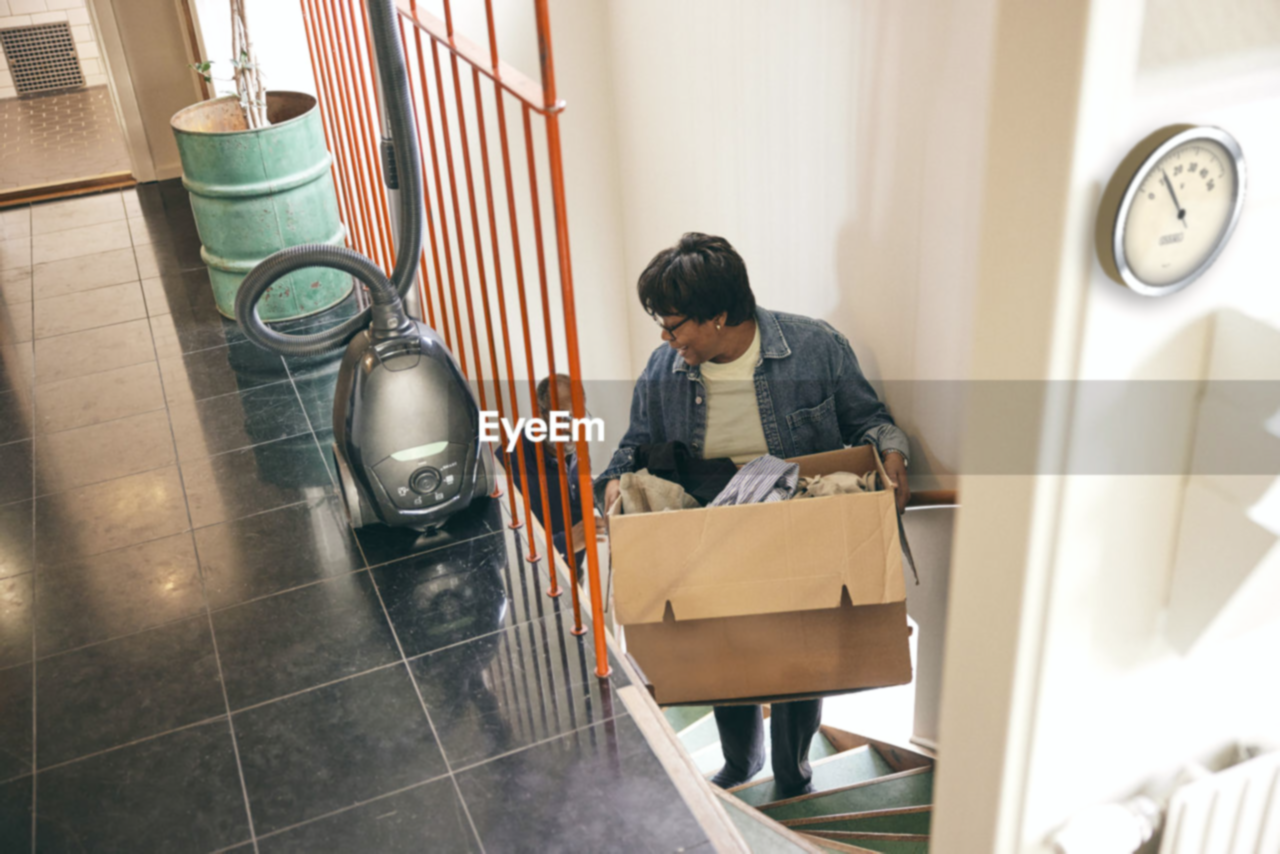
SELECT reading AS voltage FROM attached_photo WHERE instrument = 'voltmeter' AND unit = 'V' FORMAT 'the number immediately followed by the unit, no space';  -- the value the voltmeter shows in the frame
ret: 10V
